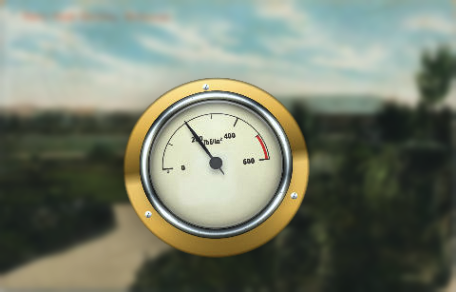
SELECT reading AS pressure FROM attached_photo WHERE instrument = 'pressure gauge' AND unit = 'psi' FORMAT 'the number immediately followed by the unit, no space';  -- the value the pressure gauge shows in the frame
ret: 200psi
